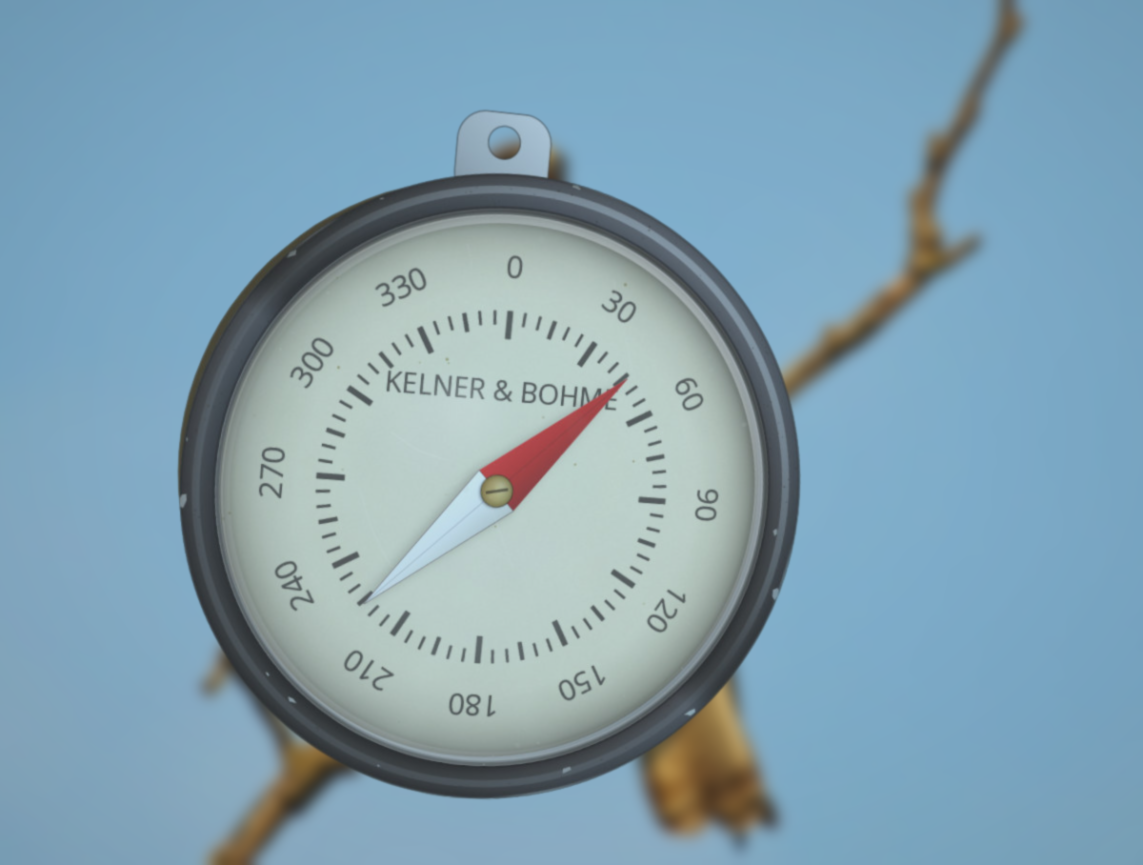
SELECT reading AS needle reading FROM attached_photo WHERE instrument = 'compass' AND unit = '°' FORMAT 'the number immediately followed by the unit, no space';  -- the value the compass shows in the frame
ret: 45°
